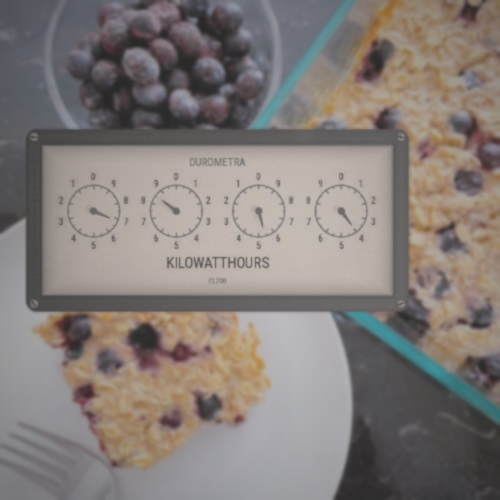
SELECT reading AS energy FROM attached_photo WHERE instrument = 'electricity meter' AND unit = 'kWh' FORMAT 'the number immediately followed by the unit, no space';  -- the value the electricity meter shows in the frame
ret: 6854kWh
